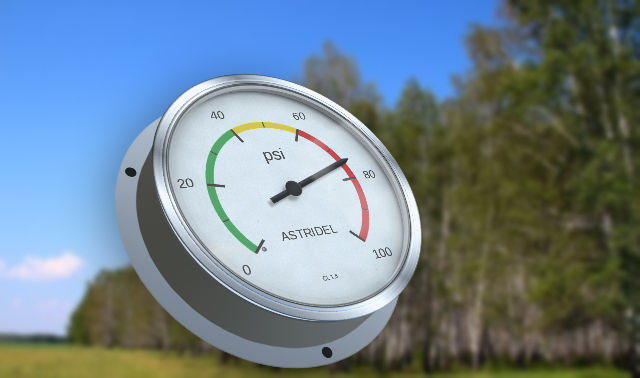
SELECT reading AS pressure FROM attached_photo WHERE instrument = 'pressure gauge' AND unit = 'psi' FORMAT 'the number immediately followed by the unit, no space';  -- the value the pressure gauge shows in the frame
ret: 75psi
